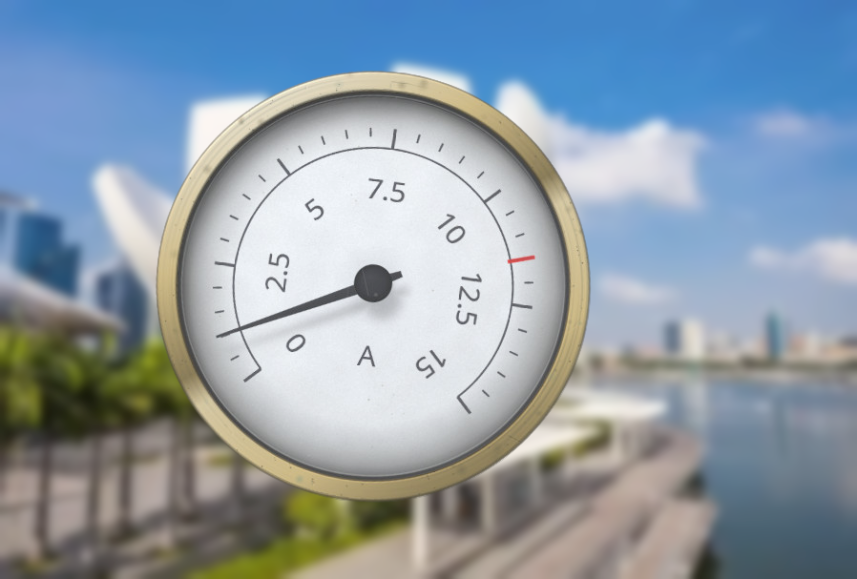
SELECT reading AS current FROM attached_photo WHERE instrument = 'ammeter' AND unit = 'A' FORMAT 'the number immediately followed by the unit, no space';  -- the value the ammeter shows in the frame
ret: 1A
